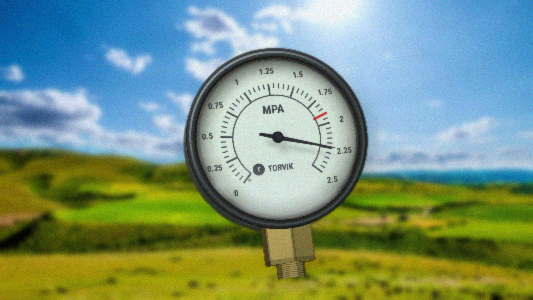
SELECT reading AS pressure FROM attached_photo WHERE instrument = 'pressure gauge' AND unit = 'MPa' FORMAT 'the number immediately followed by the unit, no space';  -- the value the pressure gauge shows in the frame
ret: 2.25MPa
